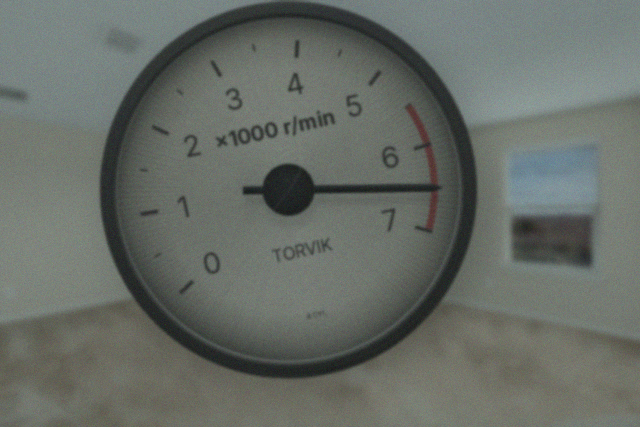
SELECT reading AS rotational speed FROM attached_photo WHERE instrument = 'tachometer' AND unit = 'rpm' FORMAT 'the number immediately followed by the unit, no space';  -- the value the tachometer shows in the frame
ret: 6500rpm
